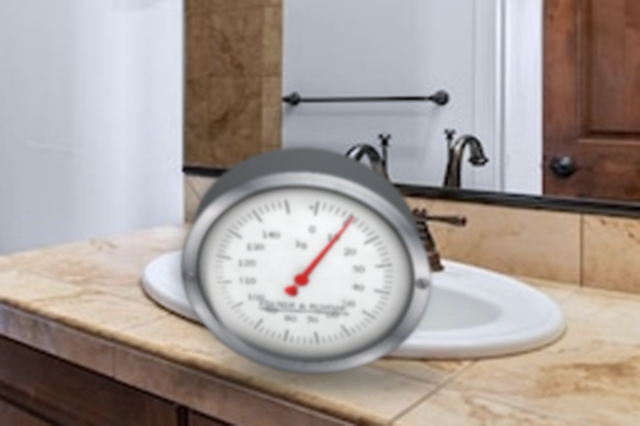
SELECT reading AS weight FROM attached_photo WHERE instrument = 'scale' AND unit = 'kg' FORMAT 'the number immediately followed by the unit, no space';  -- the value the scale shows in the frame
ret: 10kg
